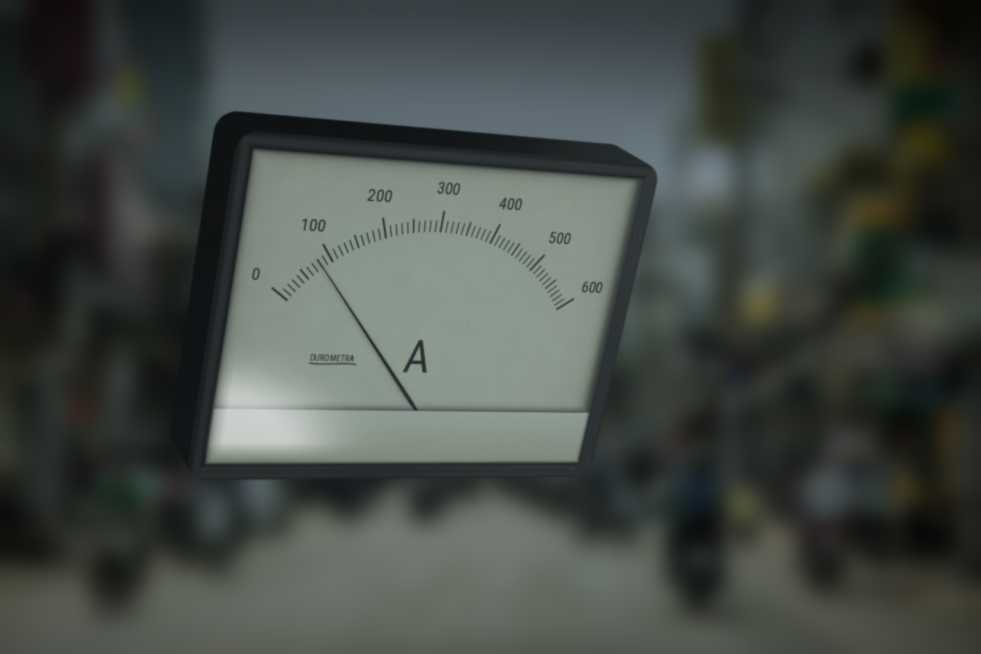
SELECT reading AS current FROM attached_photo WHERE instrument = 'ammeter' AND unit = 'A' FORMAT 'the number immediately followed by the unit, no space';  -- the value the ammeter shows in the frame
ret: 80A
